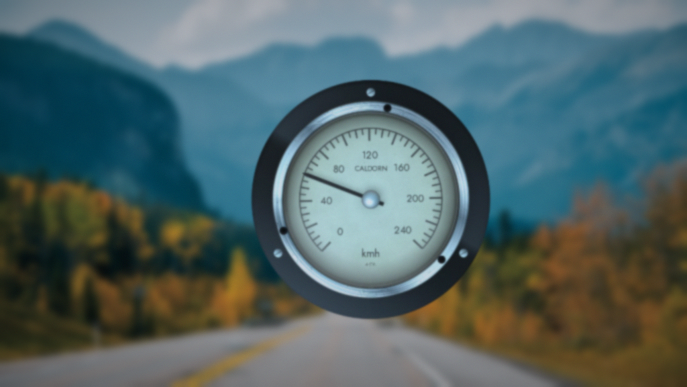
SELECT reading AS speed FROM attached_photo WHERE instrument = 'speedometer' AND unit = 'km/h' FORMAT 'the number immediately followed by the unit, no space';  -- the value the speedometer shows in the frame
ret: 60km/h
